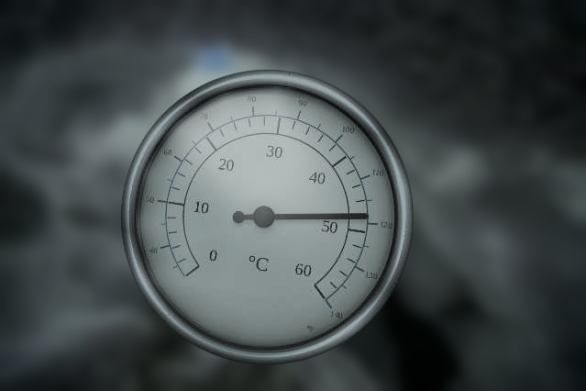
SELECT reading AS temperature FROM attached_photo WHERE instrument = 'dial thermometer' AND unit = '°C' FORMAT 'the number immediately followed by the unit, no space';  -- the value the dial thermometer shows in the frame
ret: 48°C
